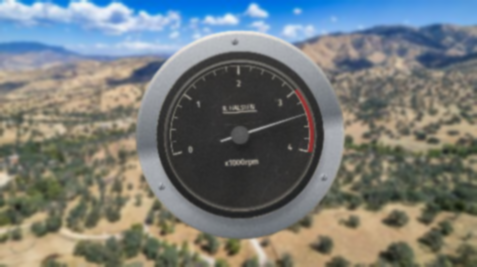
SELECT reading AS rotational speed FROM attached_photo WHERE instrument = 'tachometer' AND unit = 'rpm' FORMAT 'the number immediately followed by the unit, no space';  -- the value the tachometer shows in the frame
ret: 3400rpm
